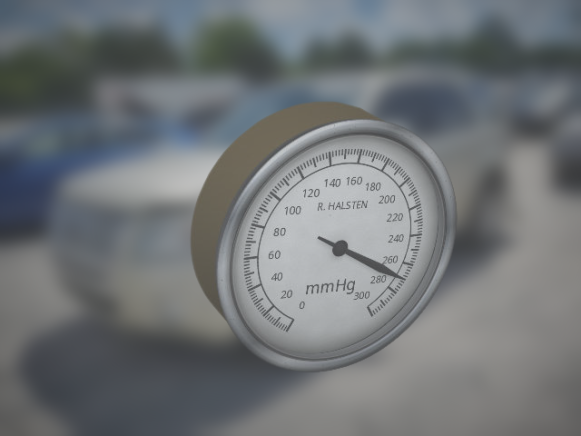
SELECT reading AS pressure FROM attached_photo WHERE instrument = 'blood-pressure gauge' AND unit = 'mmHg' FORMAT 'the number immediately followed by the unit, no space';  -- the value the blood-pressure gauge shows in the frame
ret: 270mmHg
